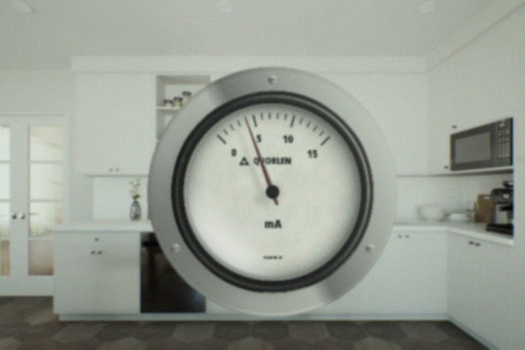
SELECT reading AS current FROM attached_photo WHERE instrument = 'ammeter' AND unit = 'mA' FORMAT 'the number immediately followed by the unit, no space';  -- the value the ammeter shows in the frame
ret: 4mA
